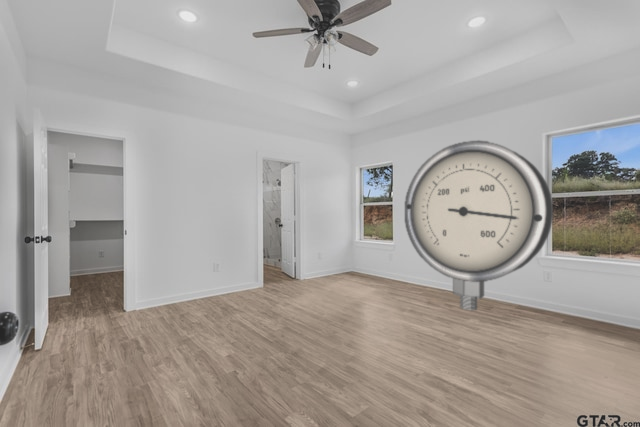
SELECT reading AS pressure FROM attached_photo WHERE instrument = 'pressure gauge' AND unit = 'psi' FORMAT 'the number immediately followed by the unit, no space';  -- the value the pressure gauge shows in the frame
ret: 520psi
